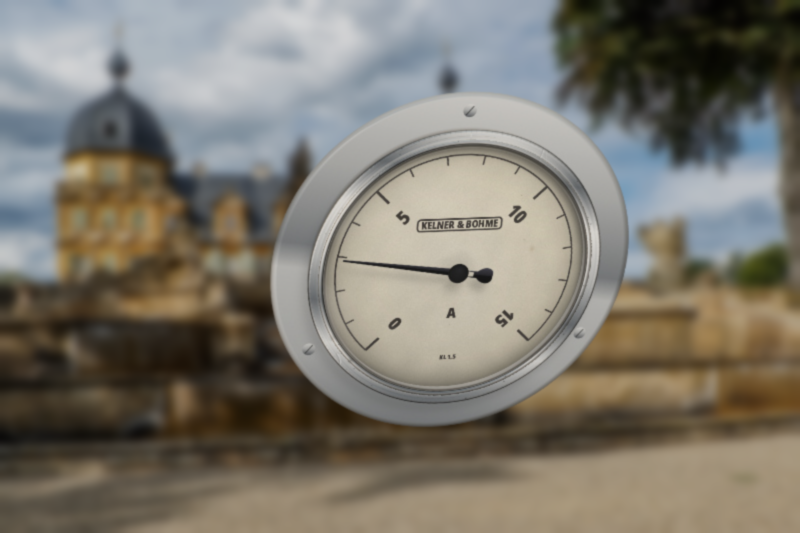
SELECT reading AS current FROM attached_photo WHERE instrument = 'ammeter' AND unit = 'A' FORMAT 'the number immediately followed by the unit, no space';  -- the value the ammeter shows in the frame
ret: 3A
